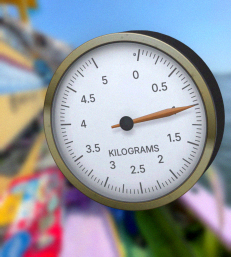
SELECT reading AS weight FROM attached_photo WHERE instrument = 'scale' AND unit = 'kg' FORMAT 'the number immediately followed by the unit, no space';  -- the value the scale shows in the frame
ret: 1kg
